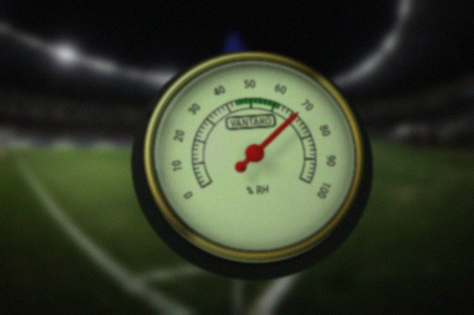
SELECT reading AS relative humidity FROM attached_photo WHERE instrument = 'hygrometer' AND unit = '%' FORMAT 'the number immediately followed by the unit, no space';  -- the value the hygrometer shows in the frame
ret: 70%
